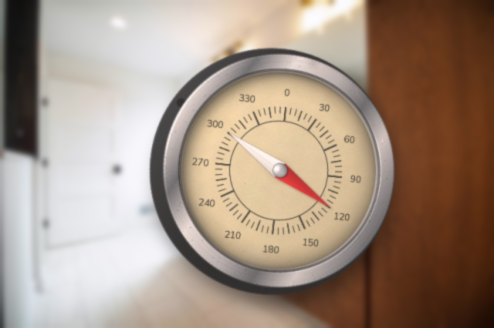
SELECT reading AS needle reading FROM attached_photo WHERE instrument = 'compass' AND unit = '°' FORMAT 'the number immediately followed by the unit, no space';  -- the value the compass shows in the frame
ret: 120°
